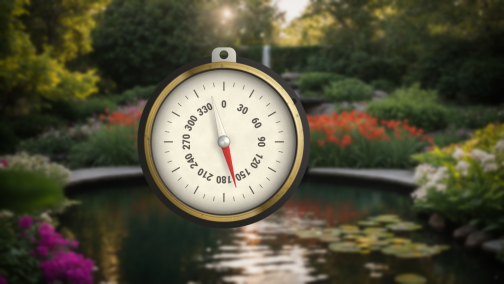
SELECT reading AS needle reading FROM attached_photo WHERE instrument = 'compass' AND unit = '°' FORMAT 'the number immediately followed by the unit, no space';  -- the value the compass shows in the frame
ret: 165°
